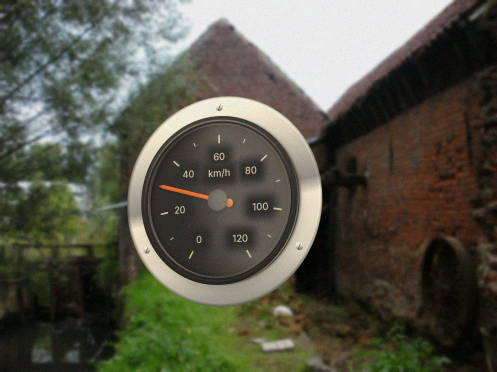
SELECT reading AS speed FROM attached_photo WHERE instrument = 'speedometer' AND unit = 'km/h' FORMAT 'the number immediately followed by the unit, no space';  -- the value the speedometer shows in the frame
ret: 30km/h
